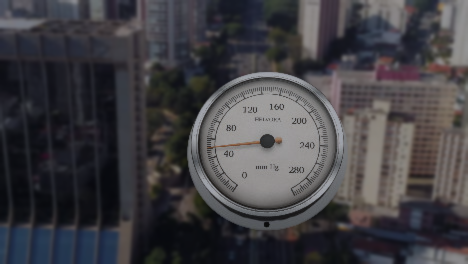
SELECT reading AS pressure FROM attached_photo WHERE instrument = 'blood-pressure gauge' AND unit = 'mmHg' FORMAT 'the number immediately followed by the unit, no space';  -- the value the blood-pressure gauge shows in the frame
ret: 50mmHg
